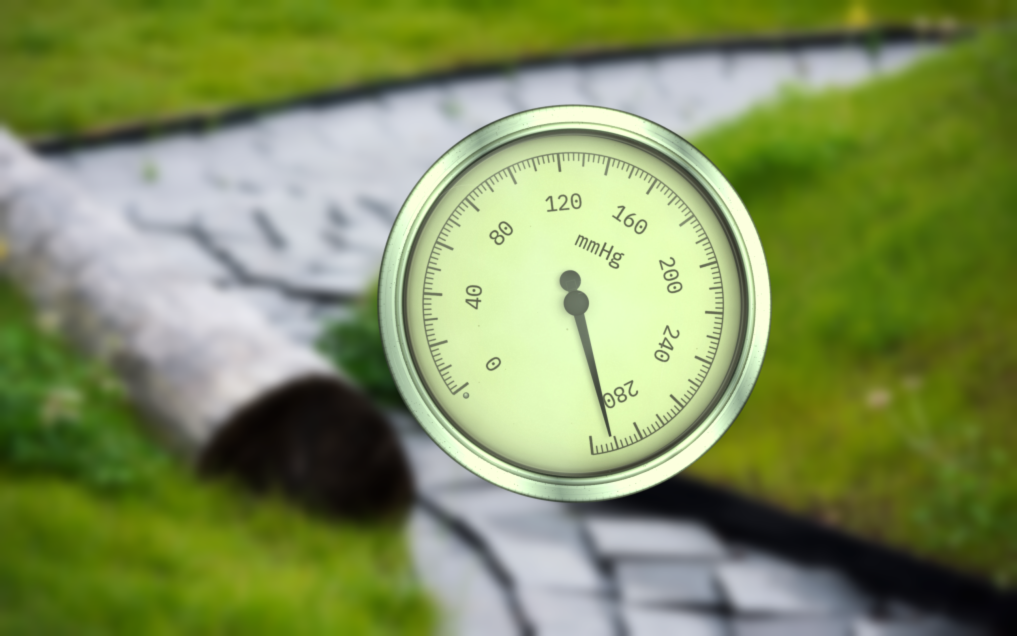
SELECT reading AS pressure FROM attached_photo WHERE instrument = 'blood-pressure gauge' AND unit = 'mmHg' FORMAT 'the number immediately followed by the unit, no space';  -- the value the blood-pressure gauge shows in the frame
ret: 292mmHg
